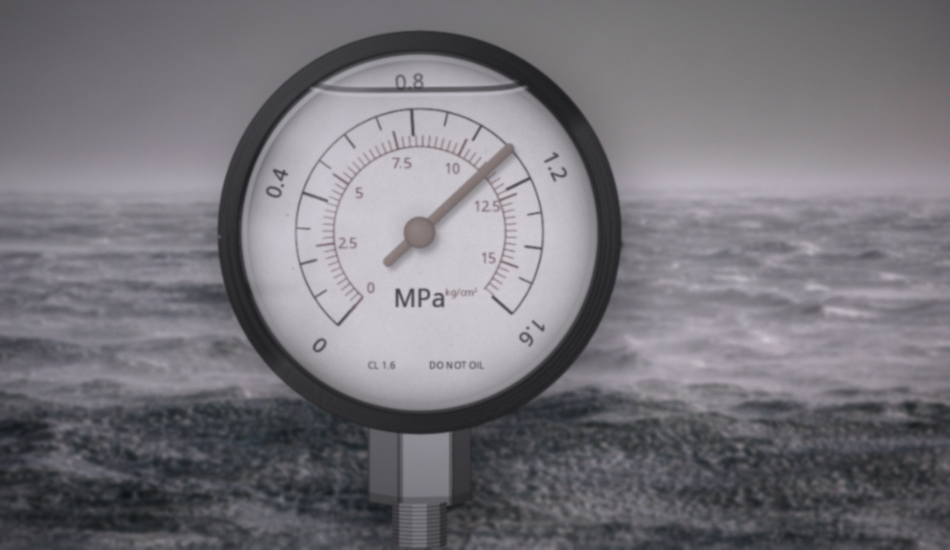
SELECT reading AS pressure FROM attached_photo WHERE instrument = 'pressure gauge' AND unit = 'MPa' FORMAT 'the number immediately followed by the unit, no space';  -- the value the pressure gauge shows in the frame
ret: 1.1MPa
